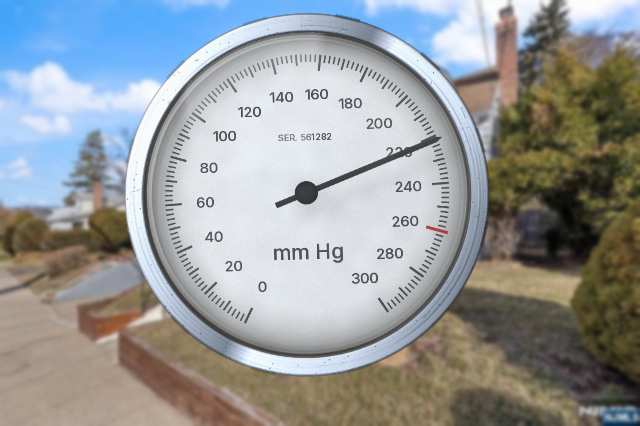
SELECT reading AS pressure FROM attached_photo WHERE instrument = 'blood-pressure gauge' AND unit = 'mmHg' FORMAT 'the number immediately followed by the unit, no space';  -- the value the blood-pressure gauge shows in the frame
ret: 222mmHg
